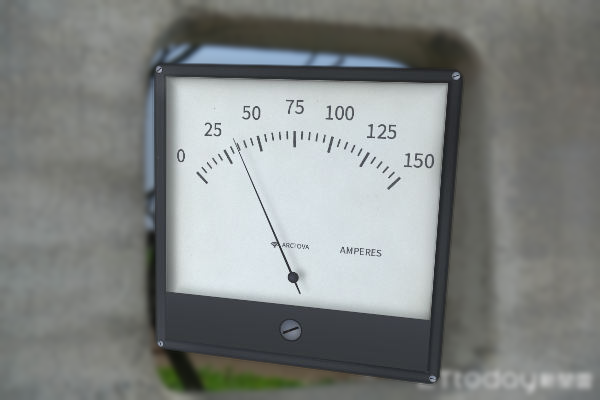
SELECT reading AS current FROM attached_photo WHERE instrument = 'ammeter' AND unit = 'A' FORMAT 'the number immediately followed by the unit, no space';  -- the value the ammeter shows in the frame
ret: 35A
